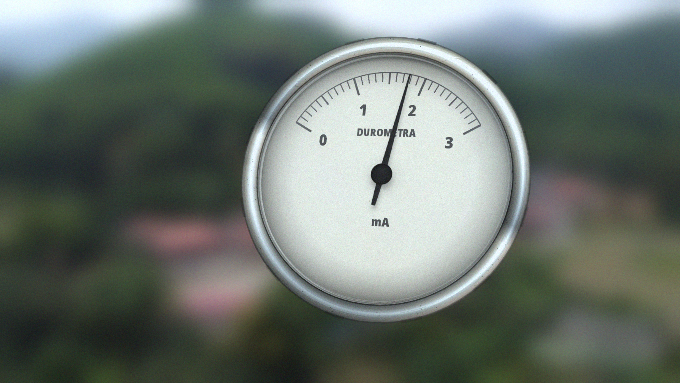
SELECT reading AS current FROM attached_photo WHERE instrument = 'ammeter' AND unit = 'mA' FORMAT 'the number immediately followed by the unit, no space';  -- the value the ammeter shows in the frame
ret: 1.8mA
